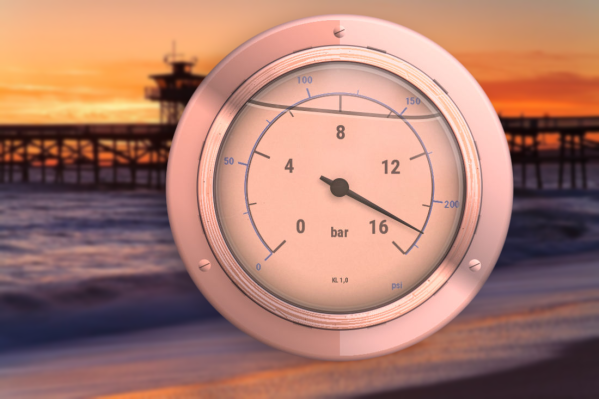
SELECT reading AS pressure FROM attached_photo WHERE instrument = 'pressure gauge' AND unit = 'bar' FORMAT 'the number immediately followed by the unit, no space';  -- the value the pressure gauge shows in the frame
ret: 15bar
